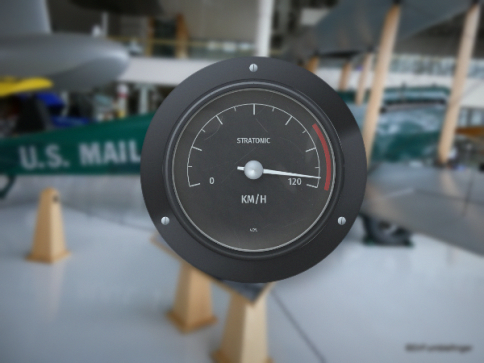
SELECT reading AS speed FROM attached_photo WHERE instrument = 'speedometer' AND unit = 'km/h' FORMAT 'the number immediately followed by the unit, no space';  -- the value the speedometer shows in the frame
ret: 115km/h
